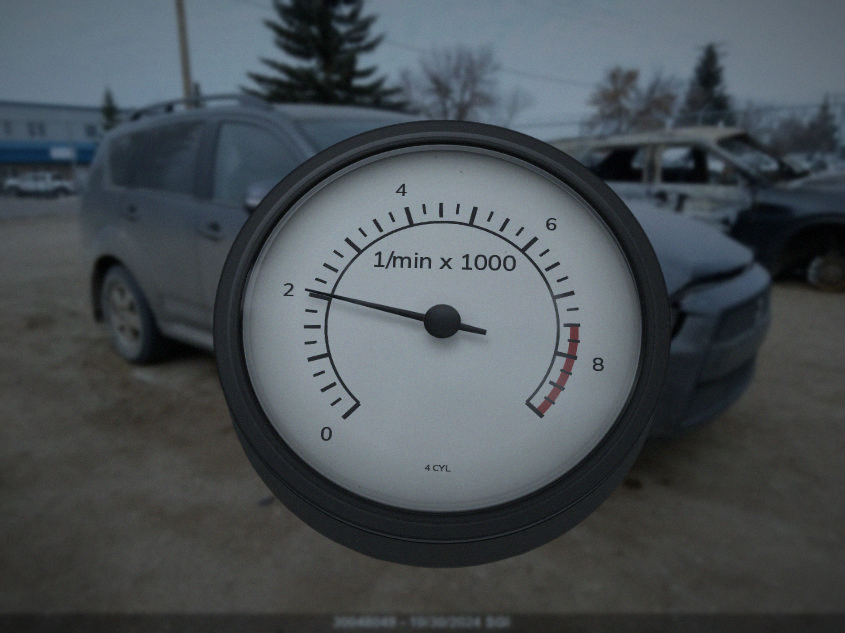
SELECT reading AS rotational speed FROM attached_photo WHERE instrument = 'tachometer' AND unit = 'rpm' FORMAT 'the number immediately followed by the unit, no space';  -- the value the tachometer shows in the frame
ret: 2000rpm
